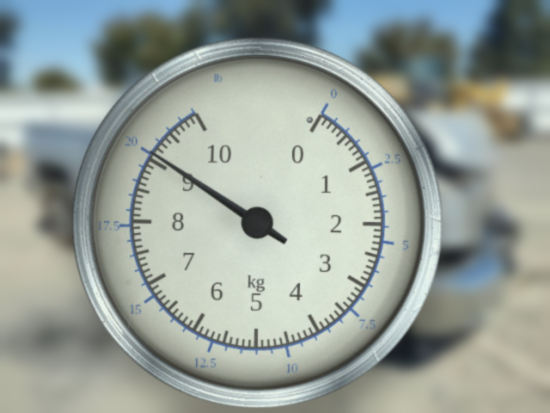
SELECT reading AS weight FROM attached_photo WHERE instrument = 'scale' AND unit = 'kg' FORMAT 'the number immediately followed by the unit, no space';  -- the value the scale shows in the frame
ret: 9.1kg
